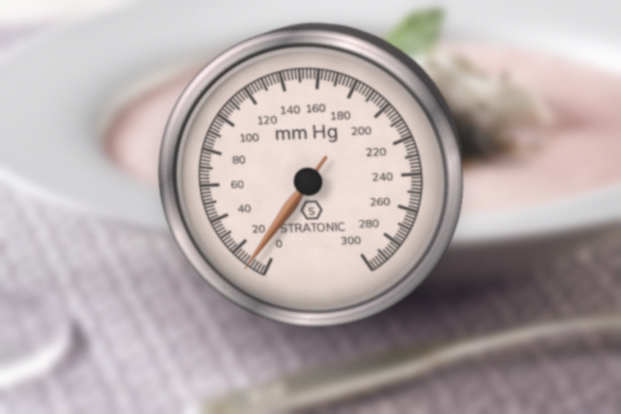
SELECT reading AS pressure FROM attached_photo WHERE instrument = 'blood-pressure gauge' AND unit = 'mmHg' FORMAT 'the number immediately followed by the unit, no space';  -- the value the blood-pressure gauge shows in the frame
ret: 10mmHg
